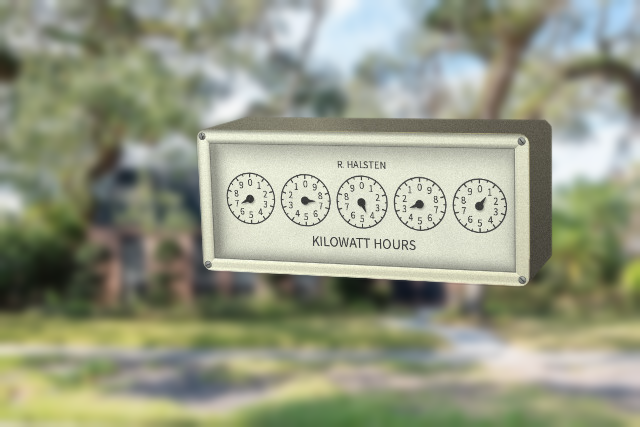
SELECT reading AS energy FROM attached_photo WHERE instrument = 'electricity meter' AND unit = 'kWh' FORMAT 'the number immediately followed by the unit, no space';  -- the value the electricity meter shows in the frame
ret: 67431kWh
